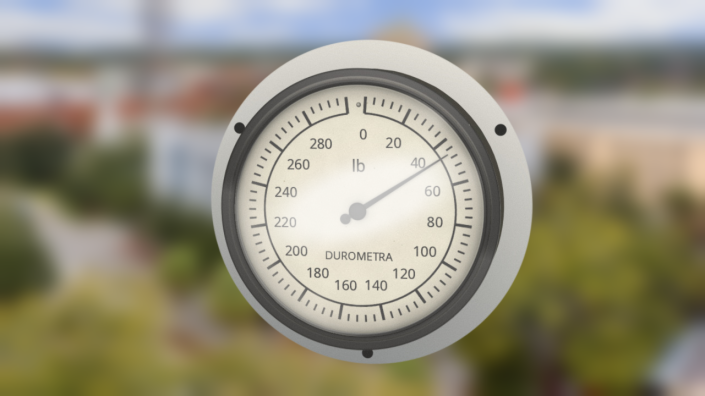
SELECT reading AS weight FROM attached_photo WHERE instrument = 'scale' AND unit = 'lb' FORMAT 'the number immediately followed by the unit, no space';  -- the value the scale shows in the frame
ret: 46lb
